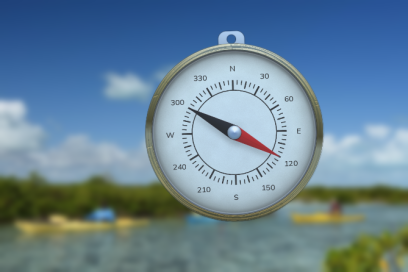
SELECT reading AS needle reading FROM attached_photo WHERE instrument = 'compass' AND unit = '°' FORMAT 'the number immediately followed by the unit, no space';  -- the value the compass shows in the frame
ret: 120°
